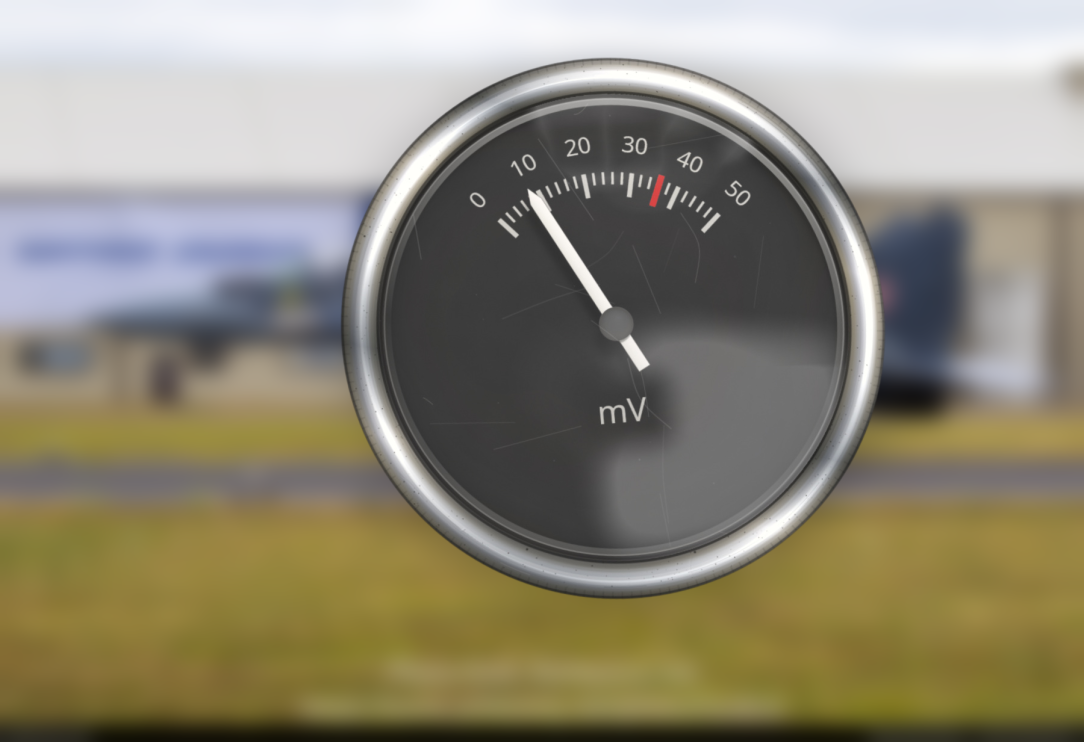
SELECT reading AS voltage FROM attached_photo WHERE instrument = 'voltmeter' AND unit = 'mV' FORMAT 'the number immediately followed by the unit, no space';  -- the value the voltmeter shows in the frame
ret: 8mV
